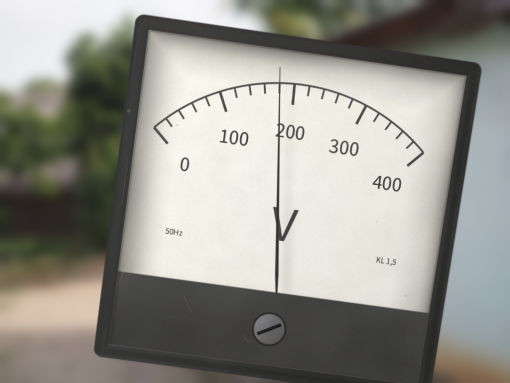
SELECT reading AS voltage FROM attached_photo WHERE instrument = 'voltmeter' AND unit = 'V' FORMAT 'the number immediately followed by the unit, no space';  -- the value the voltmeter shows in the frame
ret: 180V
